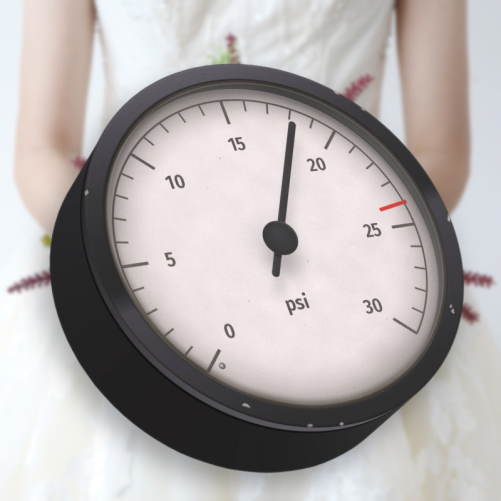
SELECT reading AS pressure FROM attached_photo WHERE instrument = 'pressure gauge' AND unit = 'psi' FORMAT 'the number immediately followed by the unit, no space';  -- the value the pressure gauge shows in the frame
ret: 18psi
